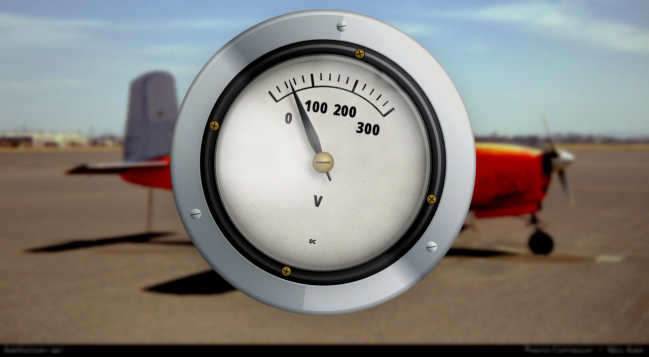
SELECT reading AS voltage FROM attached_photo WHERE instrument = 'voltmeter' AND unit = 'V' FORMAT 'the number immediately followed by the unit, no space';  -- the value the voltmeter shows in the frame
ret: 50V
